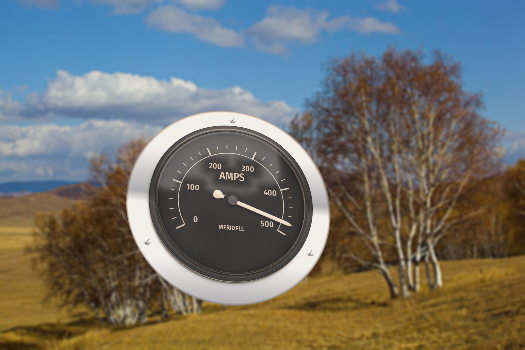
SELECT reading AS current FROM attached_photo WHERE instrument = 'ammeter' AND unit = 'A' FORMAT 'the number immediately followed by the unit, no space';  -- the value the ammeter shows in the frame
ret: 480A
